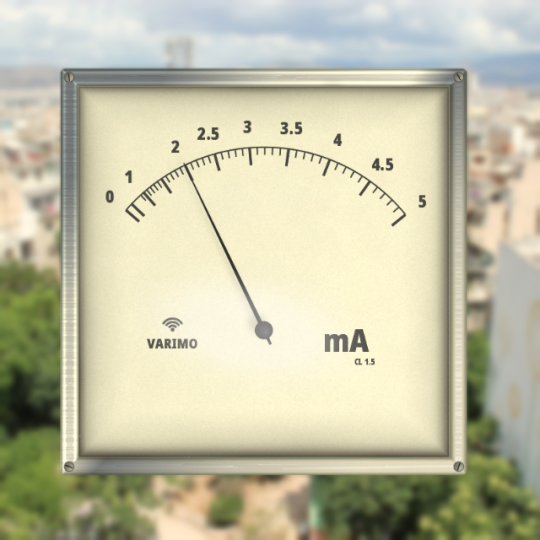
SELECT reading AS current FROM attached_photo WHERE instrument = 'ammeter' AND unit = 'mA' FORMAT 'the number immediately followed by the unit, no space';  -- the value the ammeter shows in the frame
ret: 2mA
